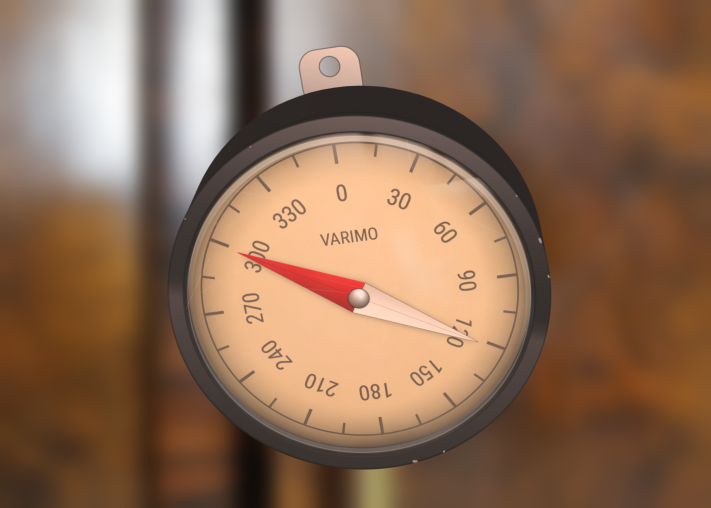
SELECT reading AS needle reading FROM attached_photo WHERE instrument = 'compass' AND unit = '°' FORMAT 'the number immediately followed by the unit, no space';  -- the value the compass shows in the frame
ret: 300°
